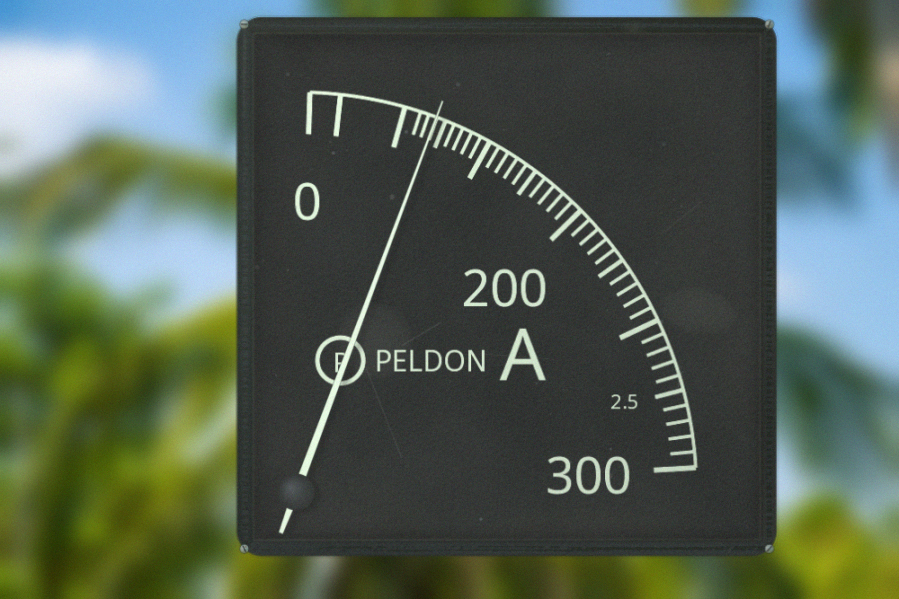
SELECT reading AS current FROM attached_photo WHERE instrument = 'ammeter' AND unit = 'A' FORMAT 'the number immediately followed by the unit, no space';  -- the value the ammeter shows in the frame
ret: 120A
